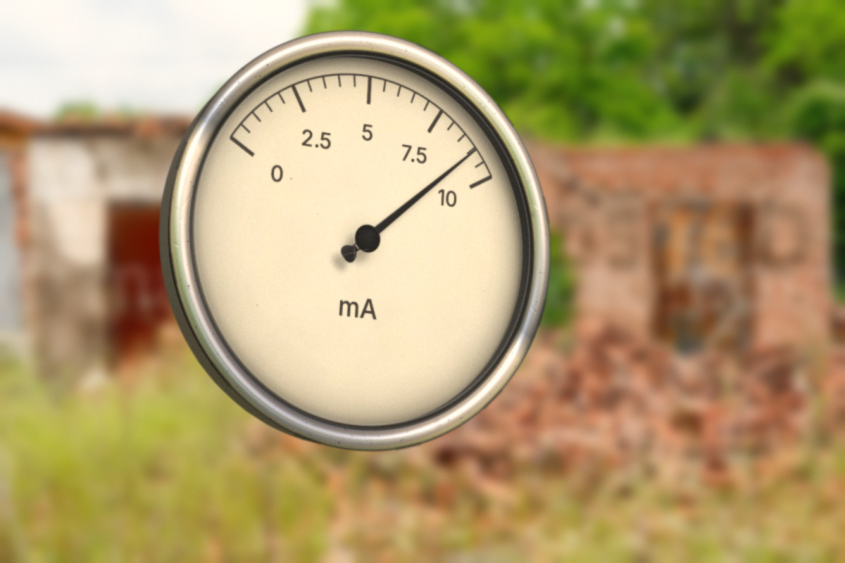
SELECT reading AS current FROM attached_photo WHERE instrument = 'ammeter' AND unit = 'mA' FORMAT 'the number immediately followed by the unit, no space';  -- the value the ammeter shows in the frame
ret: 9mA
